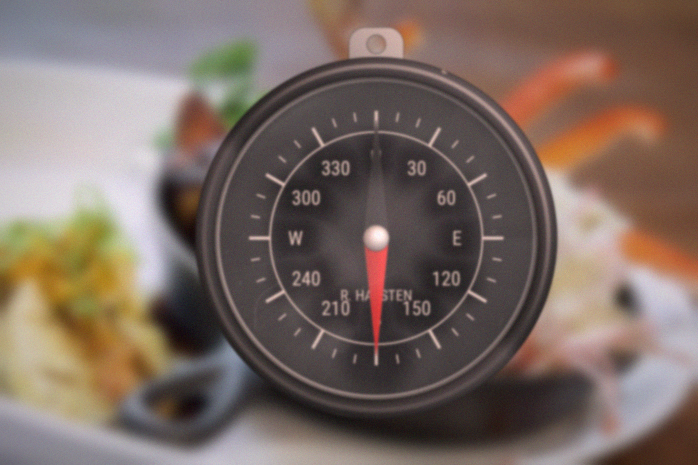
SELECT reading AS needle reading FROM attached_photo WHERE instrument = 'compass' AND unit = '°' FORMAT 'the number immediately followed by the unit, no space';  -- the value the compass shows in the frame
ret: 180°
